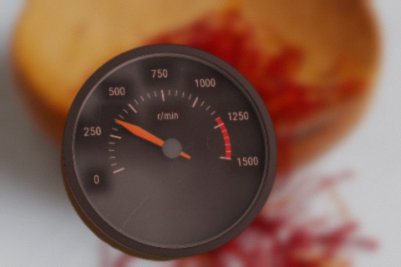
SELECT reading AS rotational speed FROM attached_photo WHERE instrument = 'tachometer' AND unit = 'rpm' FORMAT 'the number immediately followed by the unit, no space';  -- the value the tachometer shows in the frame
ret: 350rpm
